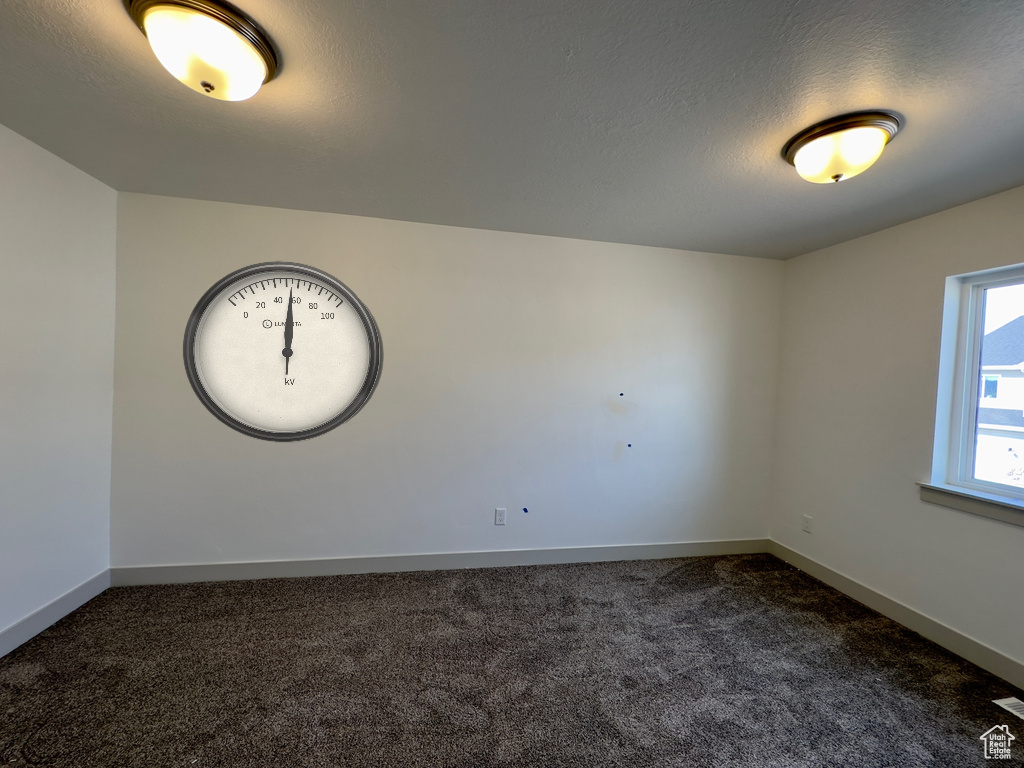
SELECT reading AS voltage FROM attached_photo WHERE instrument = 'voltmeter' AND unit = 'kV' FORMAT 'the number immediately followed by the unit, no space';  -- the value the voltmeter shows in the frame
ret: 55kV
